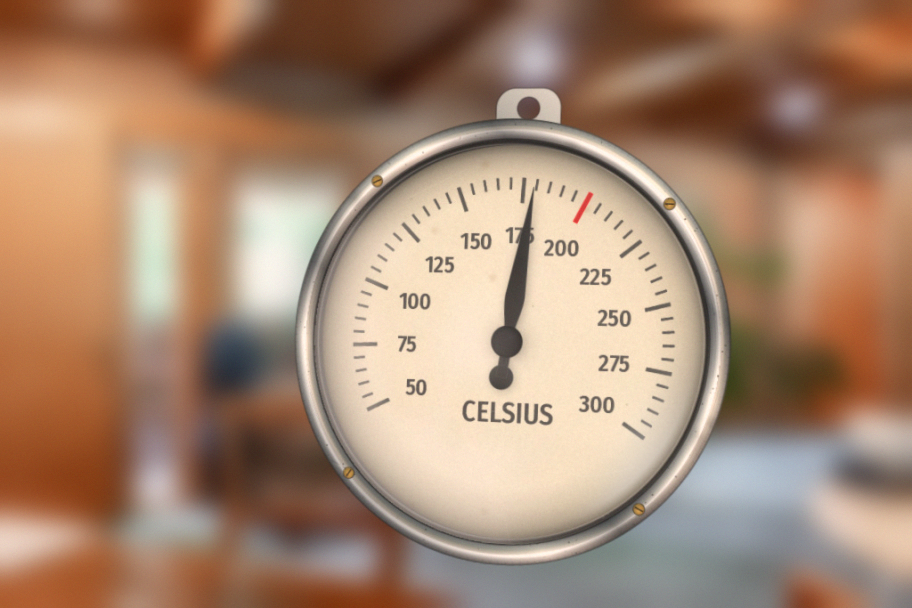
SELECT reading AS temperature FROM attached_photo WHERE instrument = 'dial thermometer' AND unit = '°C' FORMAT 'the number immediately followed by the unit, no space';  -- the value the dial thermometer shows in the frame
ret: 180°C
